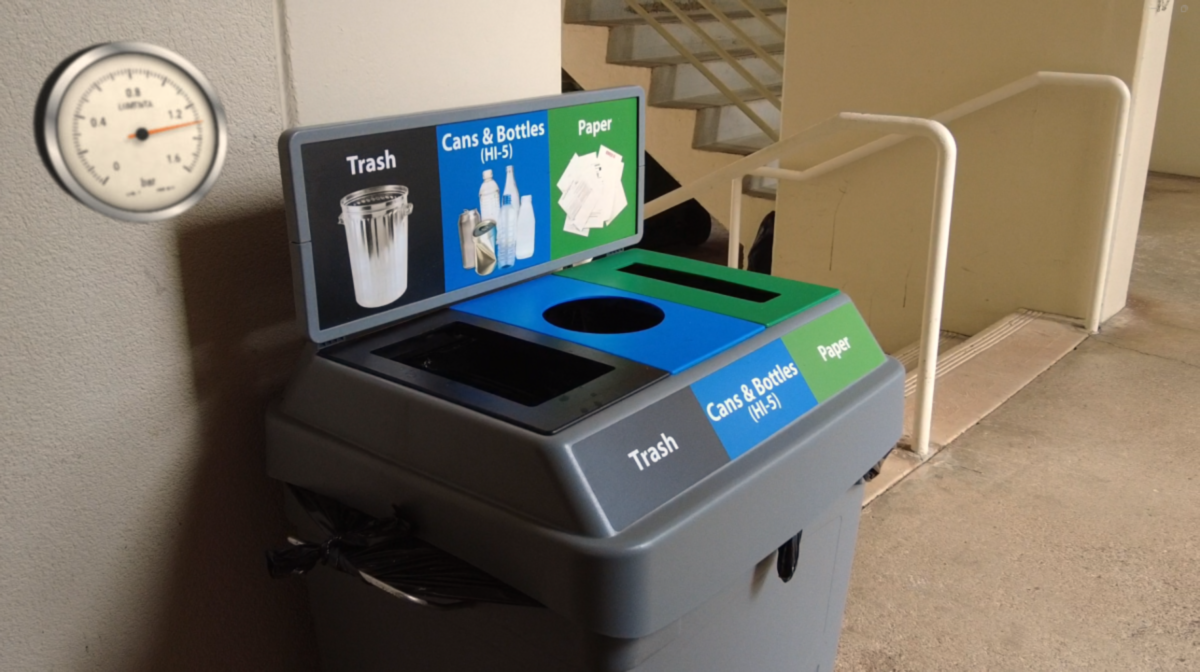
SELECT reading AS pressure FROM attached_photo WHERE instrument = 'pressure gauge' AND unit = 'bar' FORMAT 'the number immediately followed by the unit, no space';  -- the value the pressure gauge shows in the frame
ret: 1.3bar
